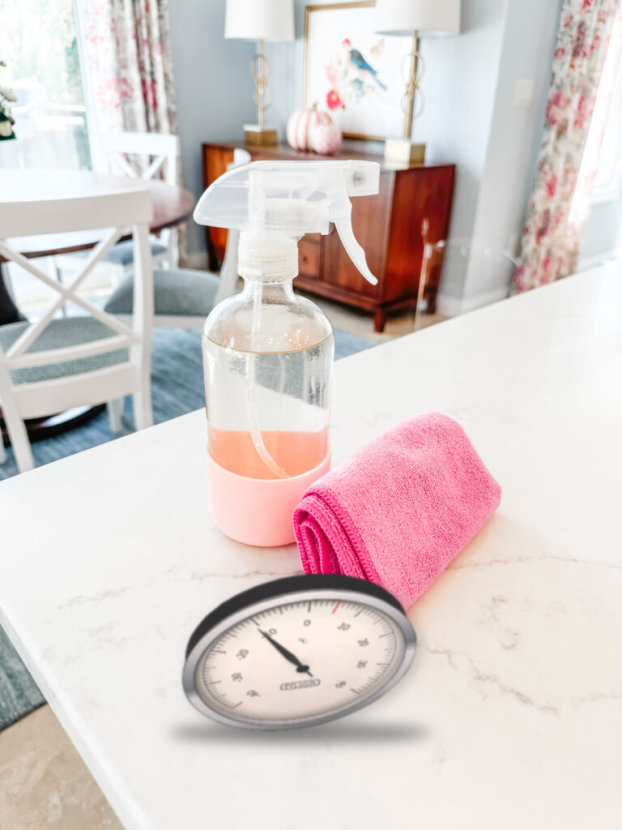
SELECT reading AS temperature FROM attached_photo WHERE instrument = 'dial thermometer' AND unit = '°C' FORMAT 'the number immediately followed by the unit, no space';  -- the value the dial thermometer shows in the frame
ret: -10°C
